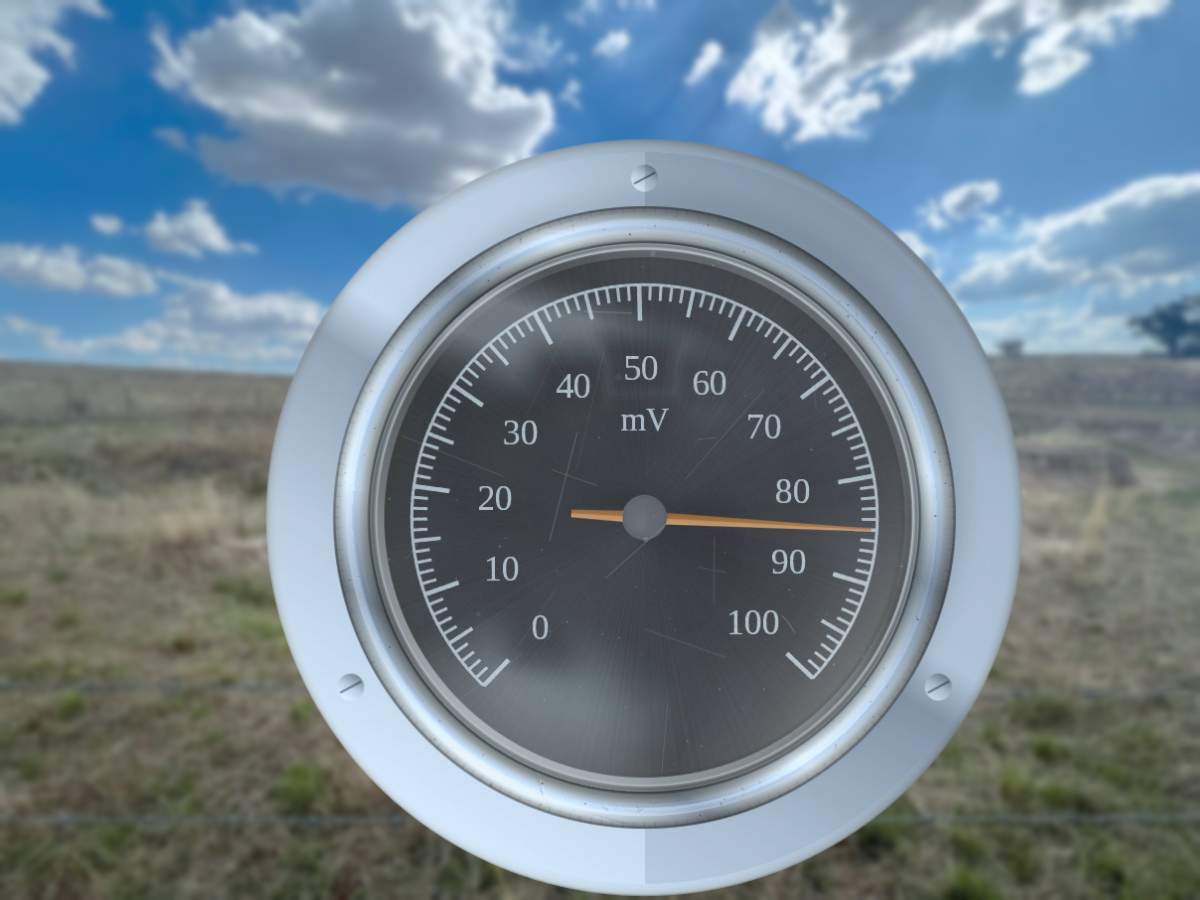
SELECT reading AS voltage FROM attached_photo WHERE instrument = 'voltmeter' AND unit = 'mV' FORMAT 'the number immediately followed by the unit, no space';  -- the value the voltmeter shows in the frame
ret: 85mV
